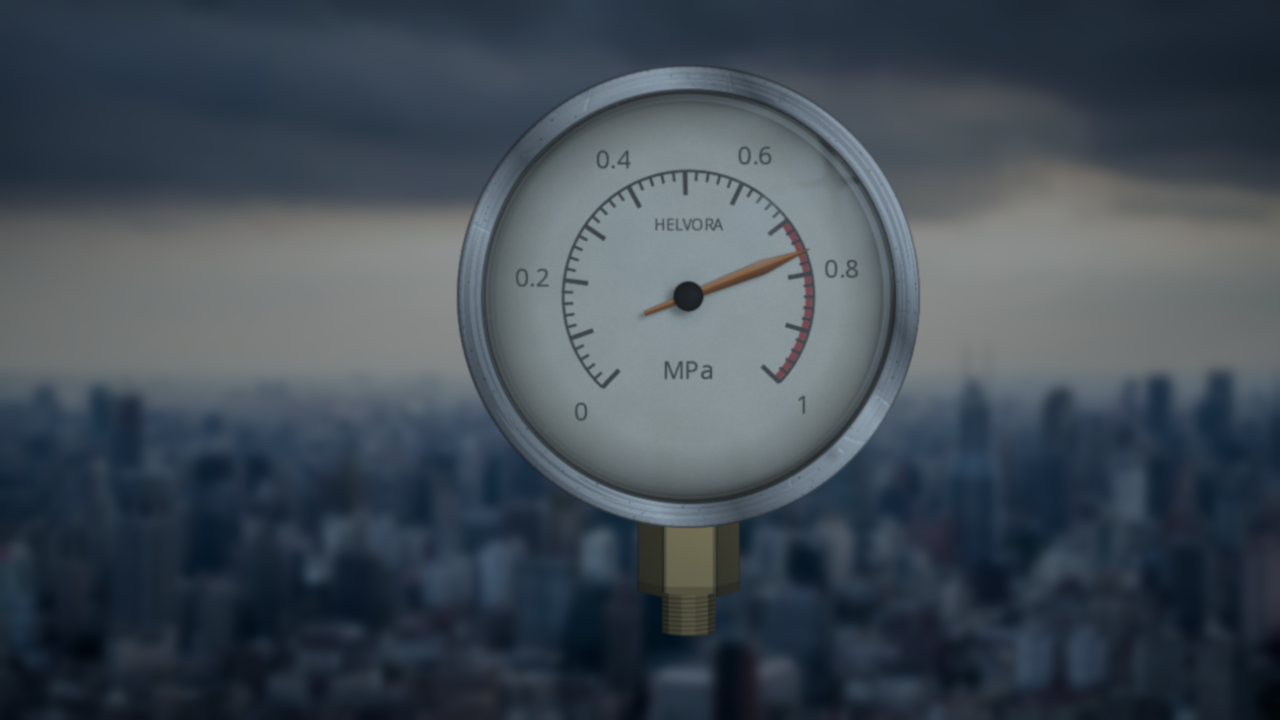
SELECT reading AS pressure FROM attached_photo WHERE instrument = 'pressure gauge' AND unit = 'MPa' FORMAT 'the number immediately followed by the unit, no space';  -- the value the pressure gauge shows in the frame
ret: 0.76MPa
